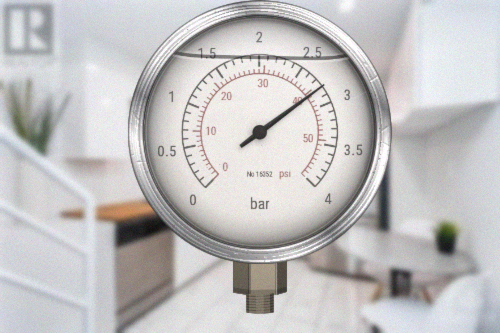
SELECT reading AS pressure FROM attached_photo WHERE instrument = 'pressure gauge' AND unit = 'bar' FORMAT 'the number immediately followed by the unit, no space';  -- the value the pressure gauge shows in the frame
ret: 2.8bar
